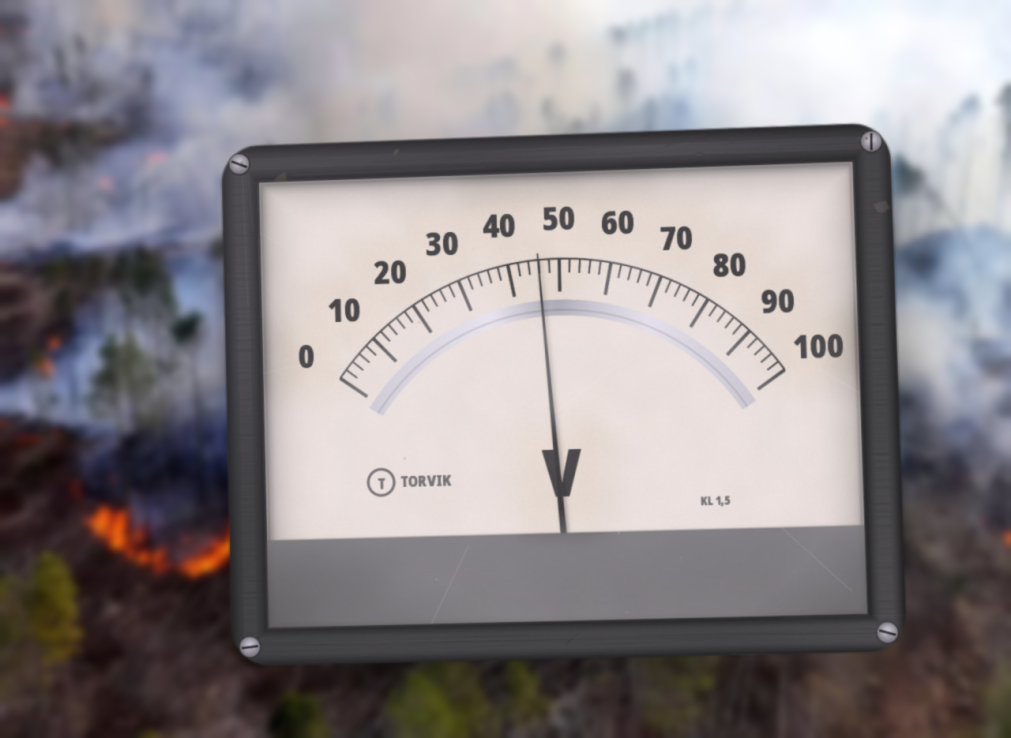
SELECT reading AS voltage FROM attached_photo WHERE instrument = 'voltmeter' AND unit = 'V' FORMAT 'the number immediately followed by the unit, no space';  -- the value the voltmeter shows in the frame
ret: 46V
